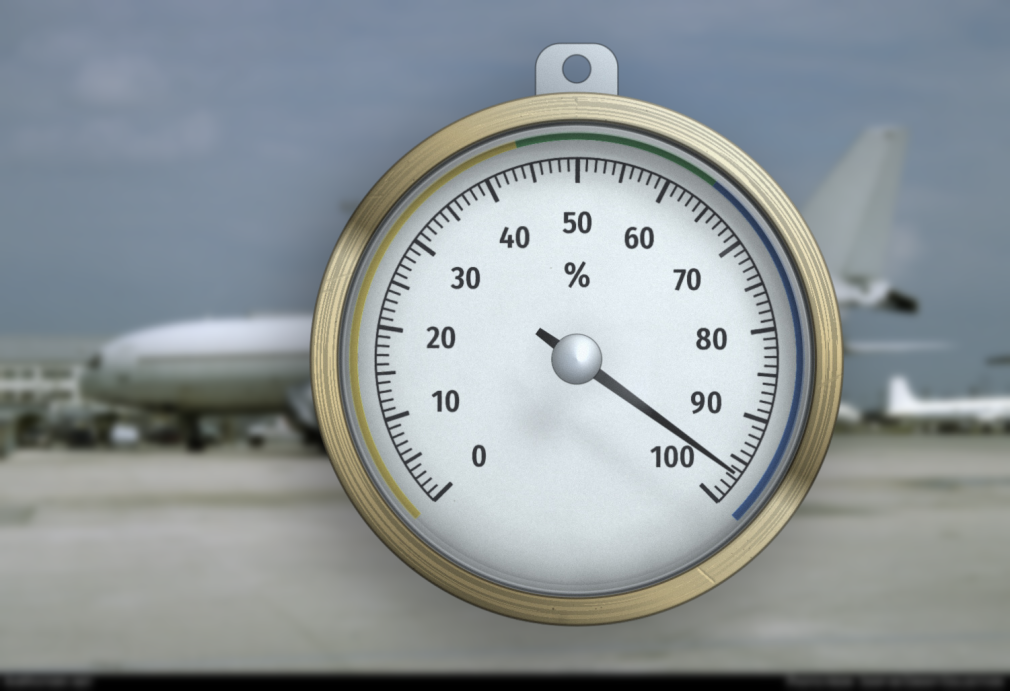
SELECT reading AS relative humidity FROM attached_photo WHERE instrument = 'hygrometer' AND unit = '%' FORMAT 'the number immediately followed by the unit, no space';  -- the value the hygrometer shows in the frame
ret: 96.5%
